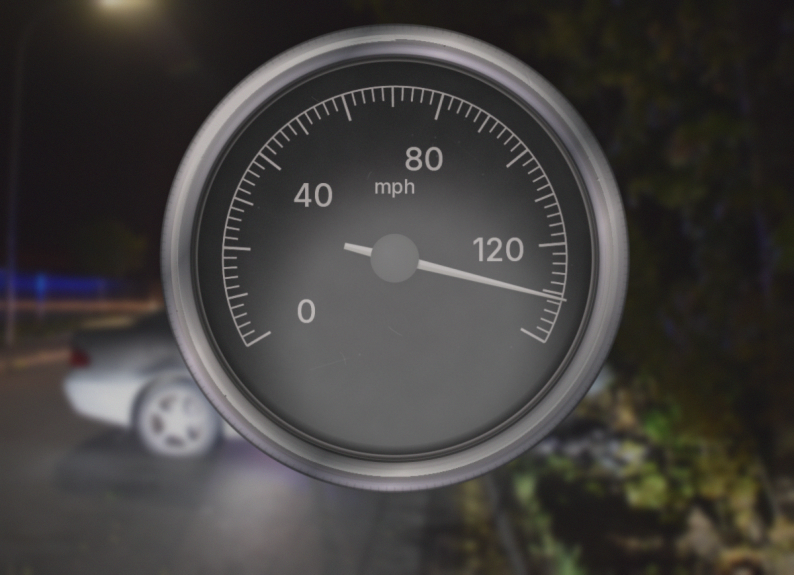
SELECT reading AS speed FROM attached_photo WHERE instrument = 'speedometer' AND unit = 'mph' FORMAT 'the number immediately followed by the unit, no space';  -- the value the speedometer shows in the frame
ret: 131mph
